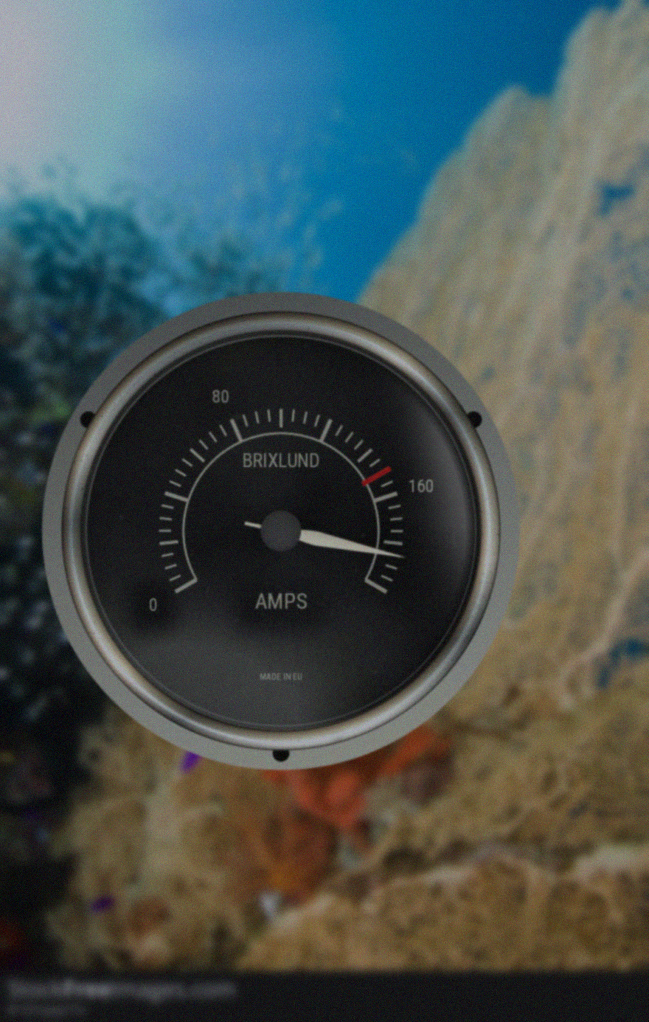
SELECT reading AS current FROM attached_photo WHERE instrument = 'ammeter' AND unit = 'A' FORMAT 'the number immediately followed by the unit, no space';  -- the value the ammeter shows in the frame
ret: 185A
